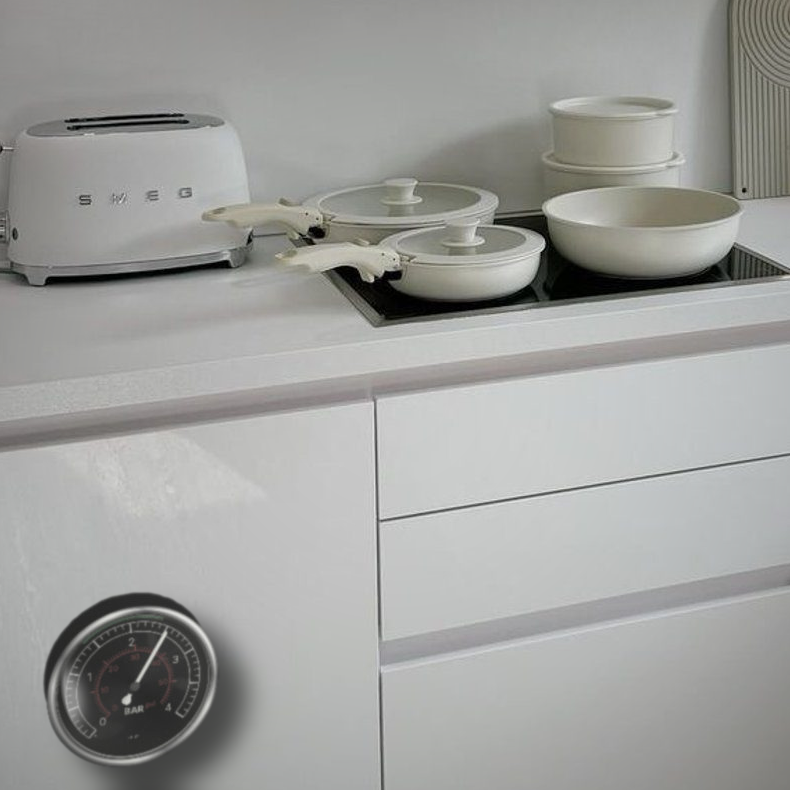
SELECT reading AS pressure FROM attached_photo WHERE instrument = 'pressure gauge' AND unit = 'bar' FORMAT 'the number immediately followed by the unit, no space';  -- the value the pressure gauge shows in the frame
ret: 2.5bar
